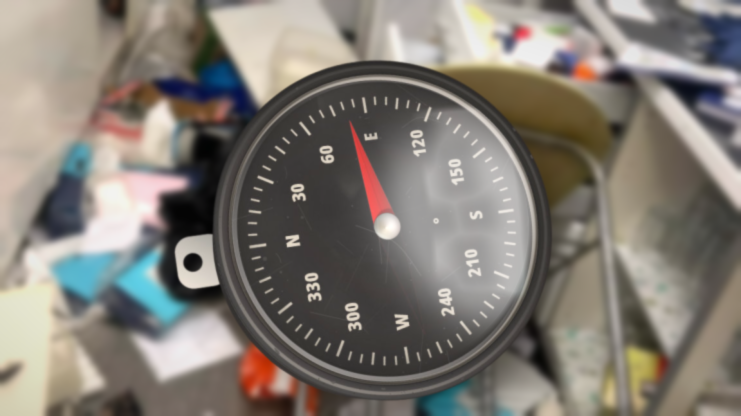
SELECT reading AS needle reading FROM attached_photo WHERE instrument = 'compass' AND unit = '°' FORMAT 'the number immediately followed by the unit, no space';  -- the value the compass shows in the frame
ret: 80°
